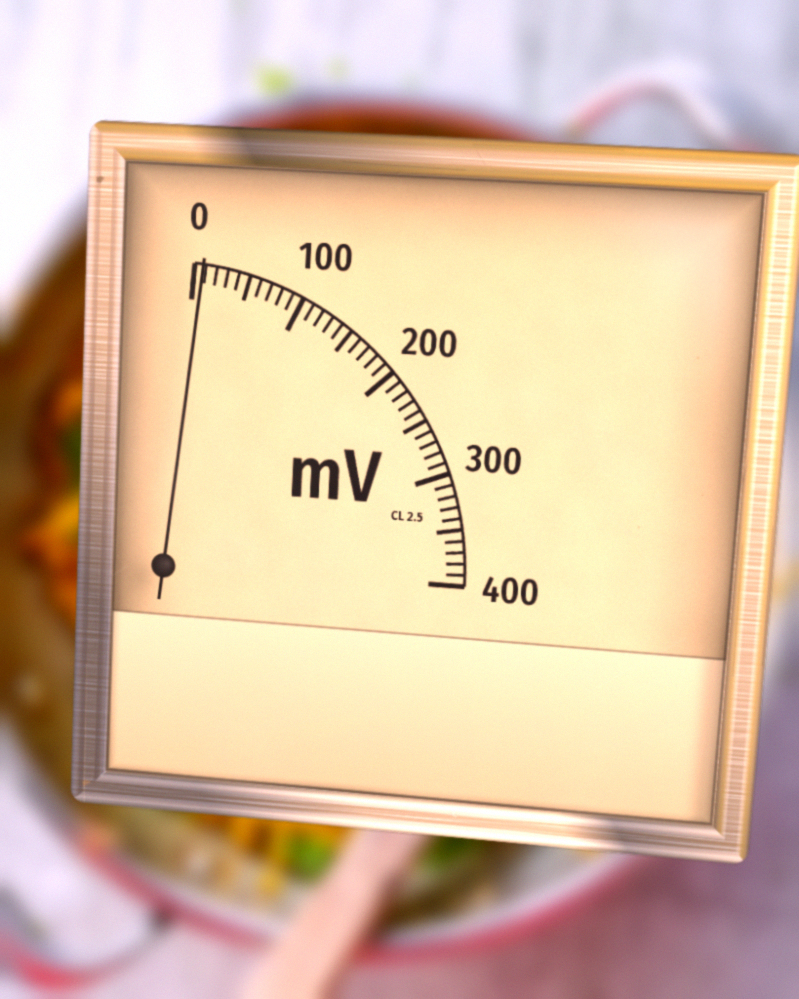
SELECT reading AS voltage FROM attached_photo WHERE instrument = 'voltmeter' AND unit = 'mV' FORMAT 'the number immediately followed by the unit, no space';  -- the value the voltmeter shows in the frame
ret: 10mV
